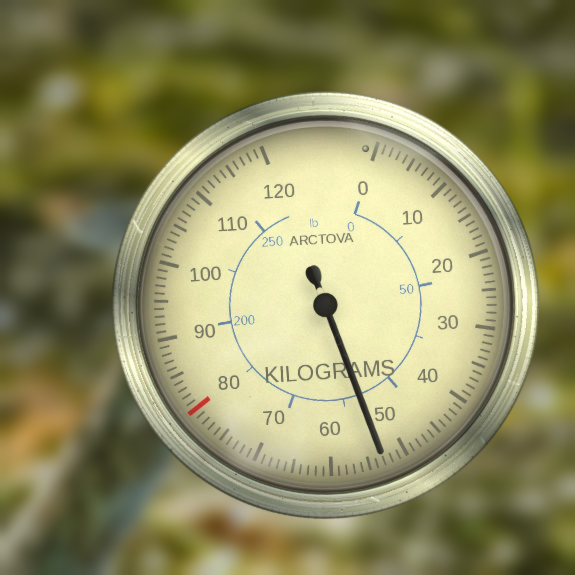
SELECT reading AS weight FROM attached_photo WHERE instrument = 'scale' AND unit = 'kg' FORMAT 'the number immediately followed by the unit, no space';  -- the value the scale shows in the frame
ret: 53kg
